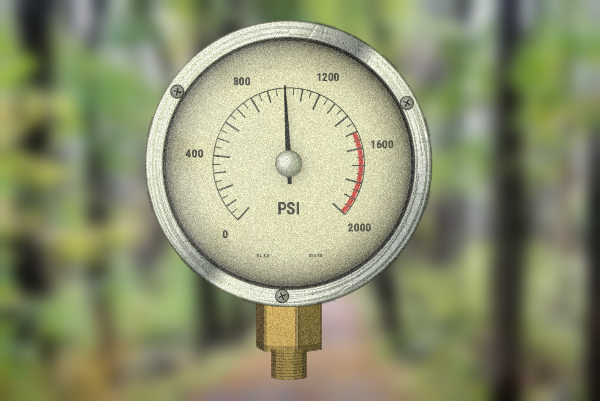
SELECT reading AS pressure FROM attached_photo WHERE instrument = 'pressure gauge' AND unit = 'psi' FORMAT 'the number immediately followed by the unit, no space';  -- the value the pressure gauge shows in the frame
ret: 1000psi
